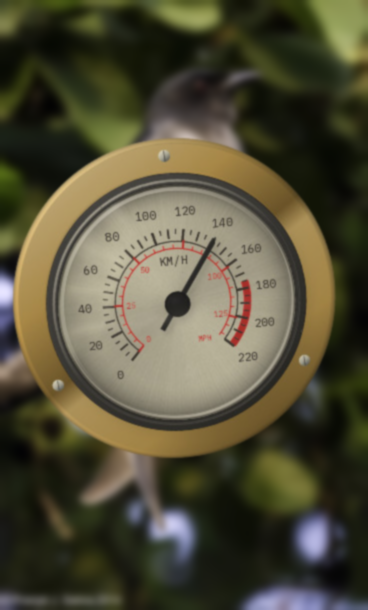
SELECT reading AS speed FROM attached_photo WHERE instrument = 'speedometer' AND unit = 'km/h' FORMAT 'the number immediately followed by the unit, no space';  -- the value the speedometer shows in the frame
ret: 140km/h
